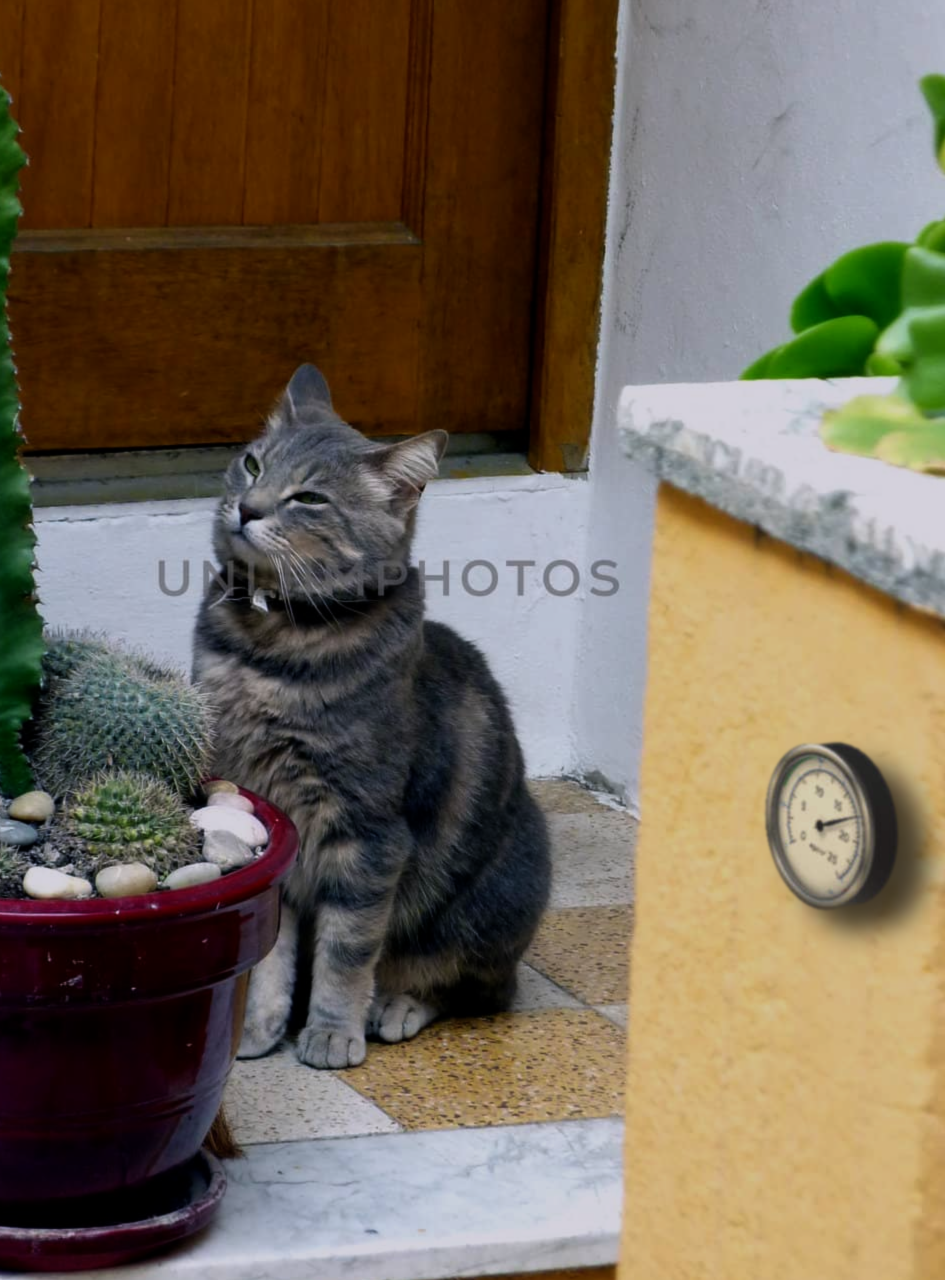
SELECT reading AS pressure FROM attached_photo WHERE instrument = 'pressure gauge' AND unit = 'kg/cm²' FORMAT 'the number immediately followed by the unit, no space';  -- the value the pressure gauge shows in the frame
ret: 17.5kg/cm²
